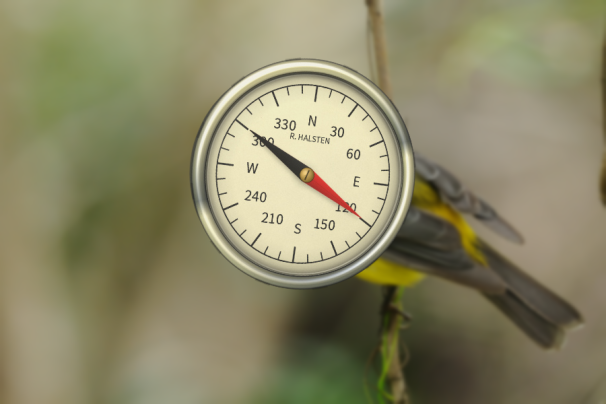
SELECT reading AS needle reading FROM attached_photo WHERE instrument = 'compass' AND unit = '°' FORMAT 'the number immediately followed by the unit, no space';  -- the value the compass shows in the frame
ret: 120°
